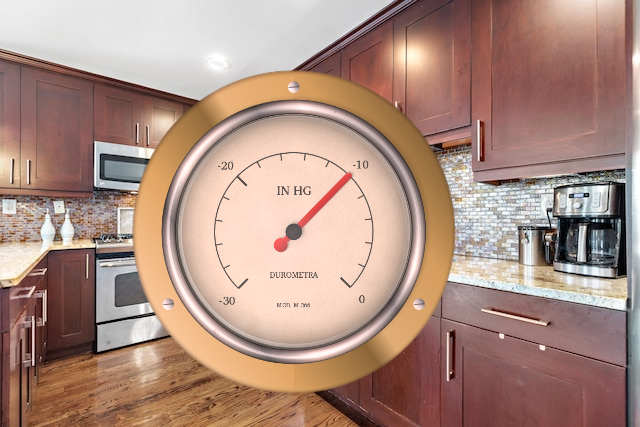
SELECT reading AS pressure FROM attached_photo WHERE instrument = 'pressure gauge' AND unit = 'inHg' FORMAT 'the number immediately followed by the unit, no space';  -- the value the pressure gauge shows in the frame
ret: -10inHg
